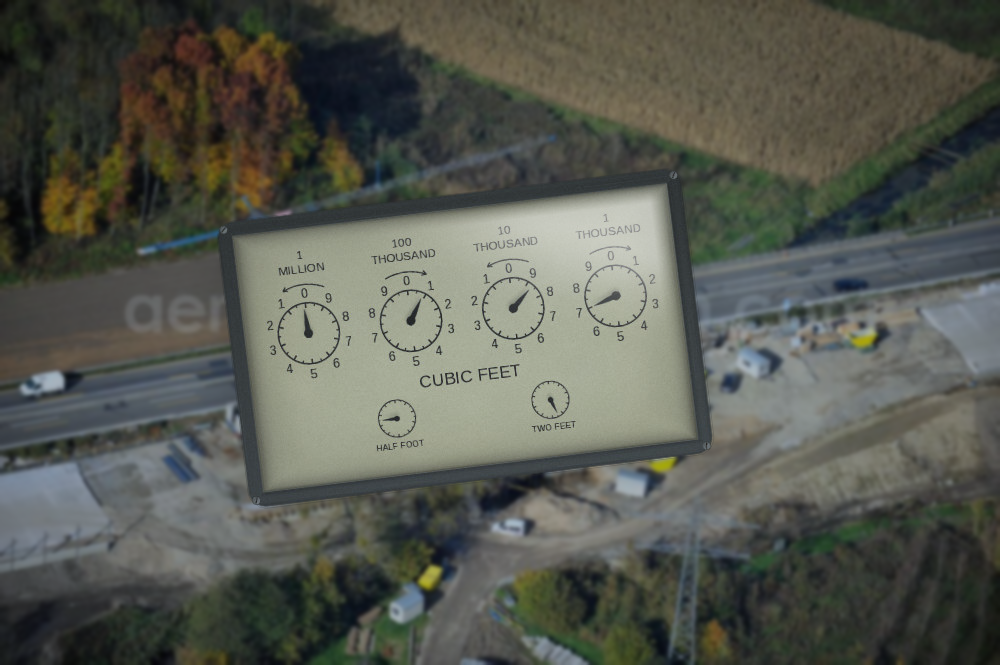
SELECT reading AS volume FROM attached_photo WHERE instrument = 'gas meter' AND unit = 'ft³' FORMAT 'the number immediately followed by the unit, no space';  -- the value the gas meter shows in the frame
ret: 8700ft³
